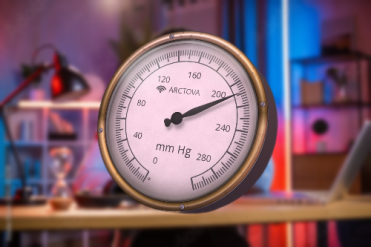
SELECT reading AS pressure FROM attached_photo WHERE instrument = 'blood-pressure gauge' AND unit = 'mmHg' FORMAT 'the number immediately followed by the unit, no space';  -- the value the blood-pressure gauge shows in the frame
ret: 210mmHg
